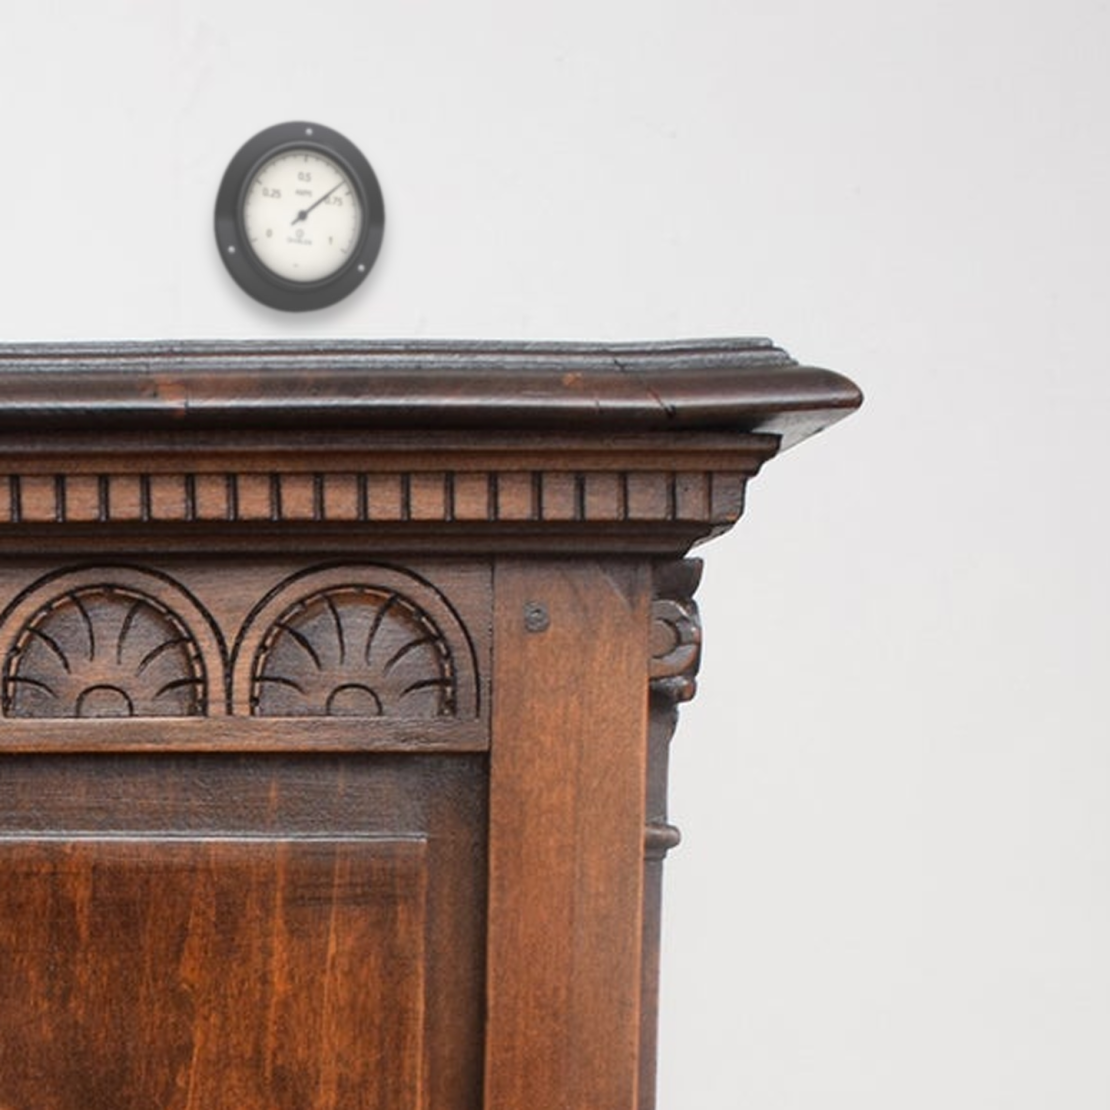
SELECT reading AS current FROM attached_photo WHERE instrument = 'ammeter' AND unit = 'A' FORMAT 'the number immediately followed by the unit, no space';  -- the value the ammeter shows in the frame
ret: 0.7A
